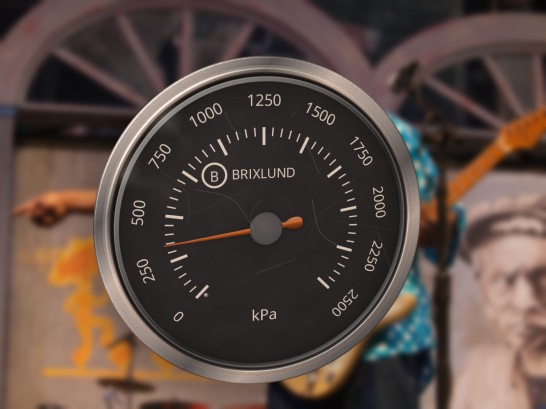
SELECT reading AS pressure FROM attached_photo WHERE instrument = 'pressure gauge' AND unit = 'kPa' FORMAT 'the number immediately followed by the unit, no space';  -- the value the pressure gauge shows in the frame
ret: 350kPa
